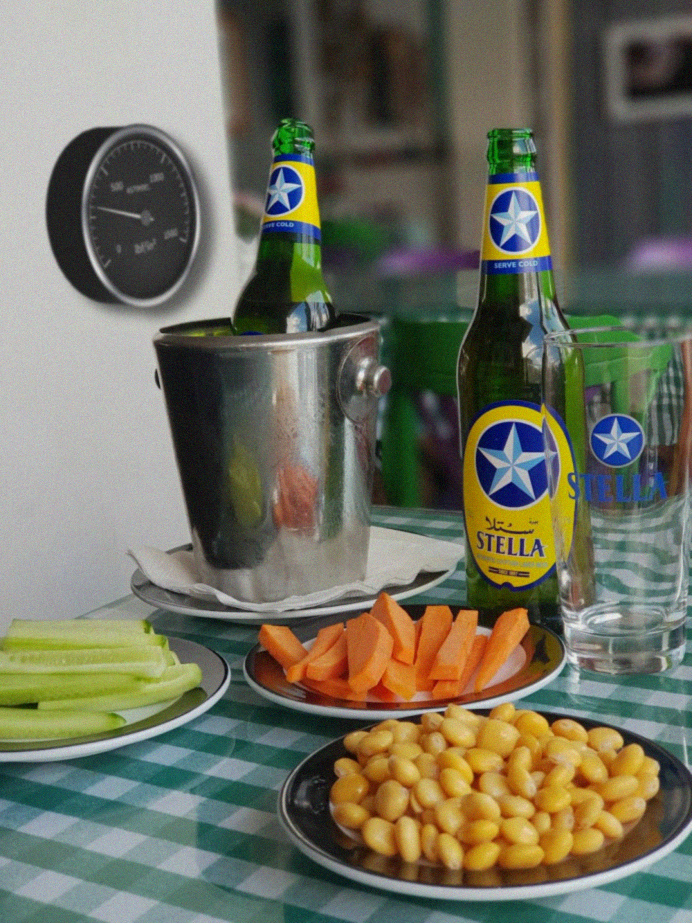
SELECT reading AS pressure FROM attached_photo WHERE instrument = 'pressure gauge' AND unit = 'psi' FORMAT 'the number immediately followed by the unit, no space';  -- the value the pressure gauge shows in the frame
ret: 300psi
